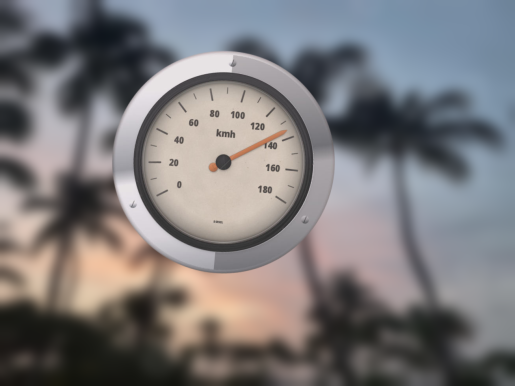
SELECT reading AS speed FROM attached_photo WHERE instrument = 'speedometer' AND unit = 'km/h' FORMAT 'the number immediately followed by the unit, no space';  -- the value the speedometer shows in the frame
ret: 135km/h
